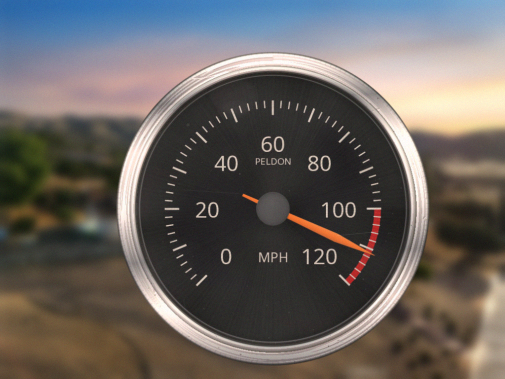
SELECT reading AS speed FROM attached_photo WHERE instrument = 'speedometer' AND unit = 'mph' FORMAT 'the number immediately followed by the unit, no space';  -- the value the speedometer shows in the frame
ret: 111mph
